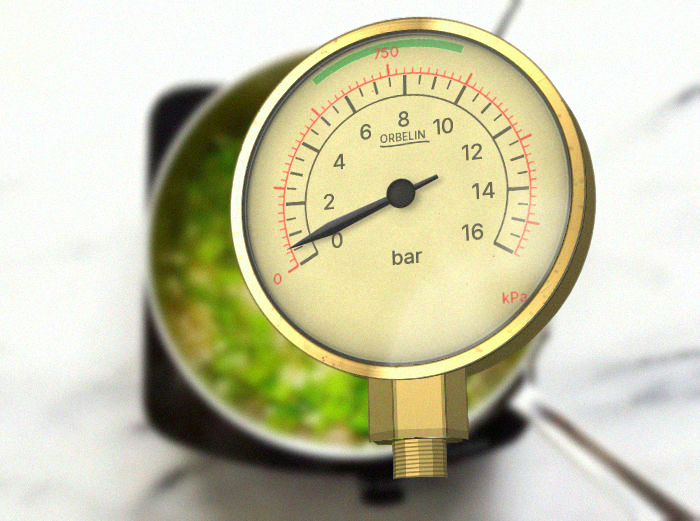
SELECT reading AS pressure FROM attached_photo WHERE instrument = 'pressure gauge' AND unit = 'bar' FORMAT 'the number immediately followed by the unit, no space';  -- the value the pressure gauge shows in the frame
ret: 0.5bar
